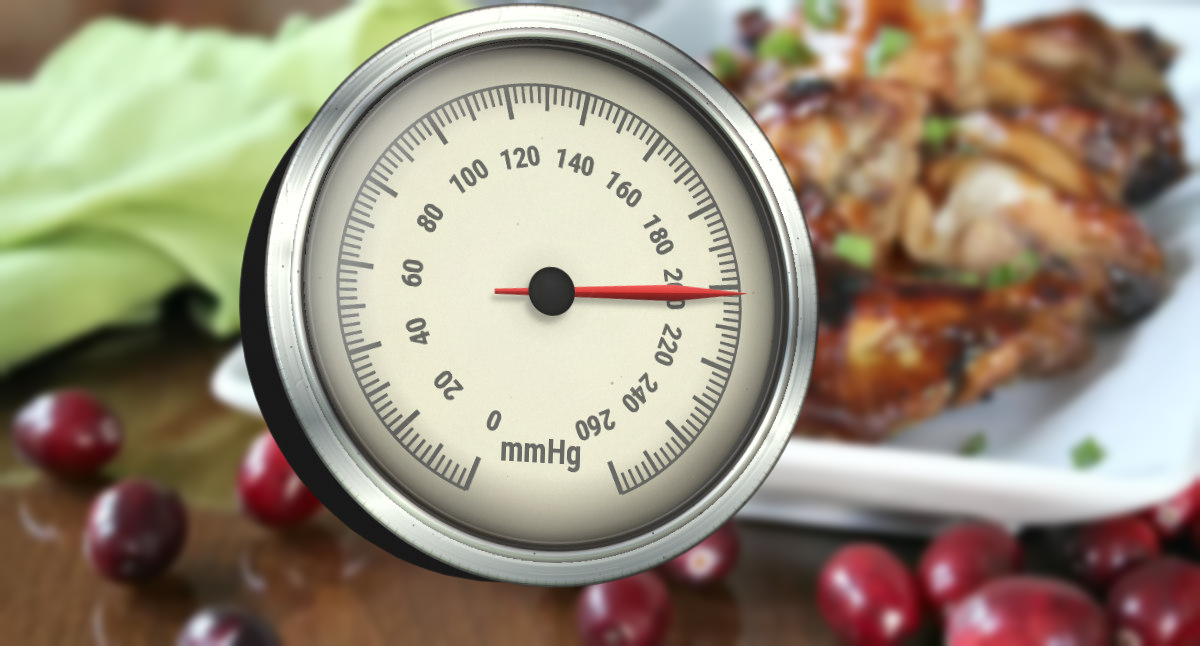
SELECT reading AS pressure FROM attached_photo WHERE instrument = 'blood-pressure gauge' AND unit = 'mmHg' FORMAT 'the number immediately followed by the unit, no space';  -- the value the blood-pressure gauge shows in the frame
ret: 202mmHg
